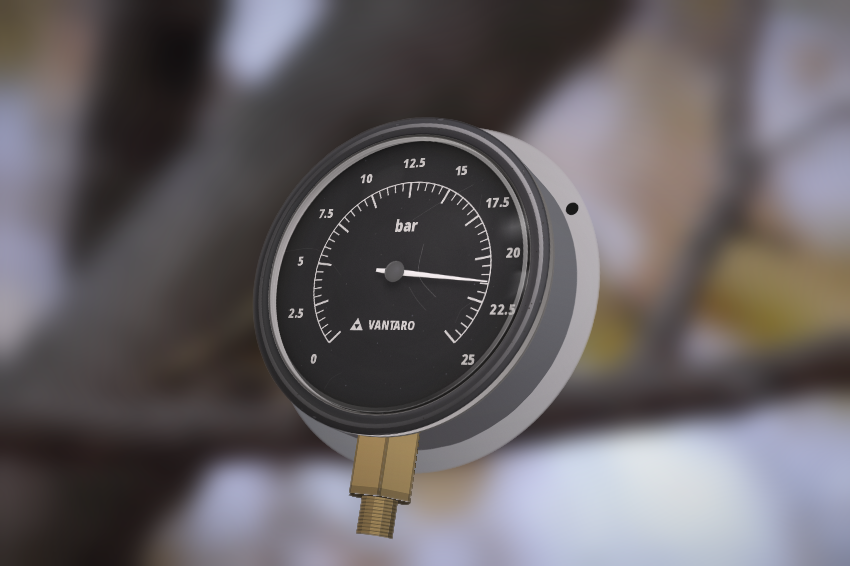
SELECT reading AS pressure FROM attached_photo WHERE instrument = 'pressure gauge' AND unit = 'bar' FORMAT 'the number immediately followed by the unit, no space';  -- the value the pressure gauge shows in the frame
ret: 21.5bar
